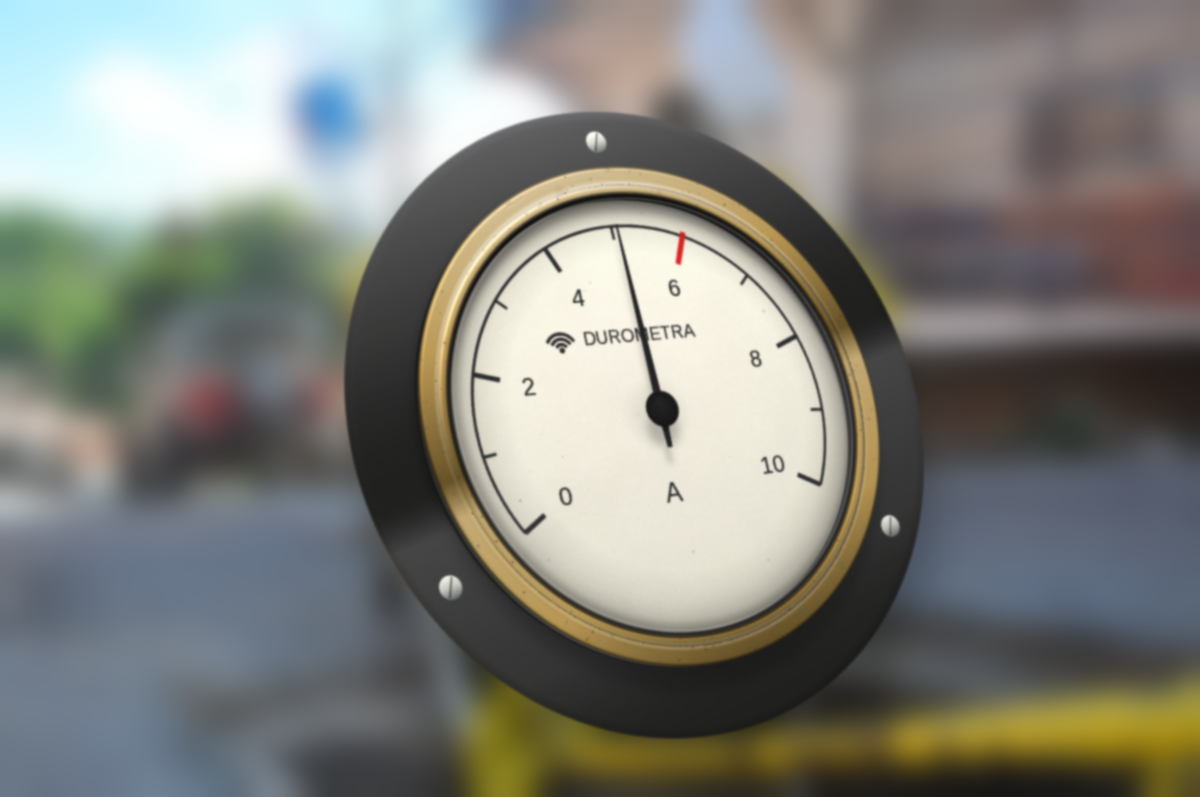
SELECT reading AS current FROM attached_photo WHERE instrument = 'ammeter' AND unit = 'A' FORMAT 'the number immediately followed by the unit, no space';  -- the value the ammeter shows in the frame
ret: 5A
